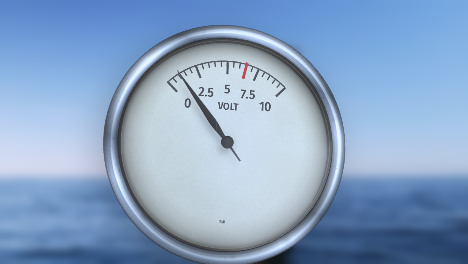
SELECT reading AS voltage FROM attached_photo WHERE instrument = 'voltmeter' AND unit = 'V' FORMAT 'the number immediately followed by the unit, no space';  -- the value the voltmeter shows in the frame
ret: 1V
